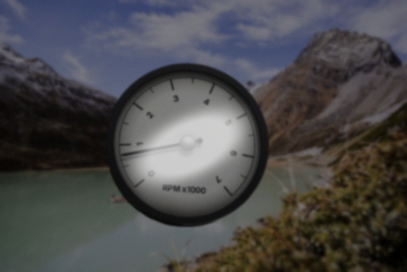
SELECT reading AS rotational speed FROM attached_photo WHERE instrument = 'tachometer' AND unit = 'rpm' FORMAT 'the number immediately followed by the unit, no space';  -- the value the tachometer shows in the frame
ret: 750rpm
